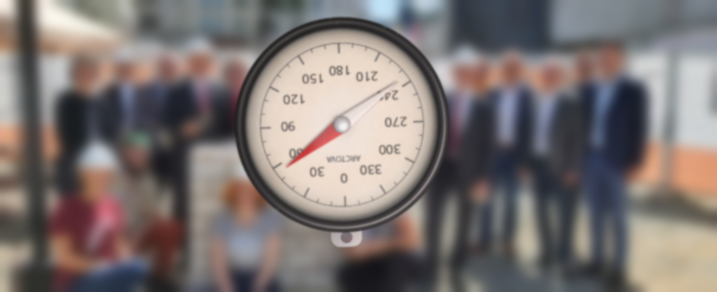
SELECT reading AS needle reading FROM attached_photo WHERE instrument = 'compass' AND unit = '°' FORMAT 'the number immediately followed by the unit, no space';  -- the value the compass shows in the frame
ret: 55°
